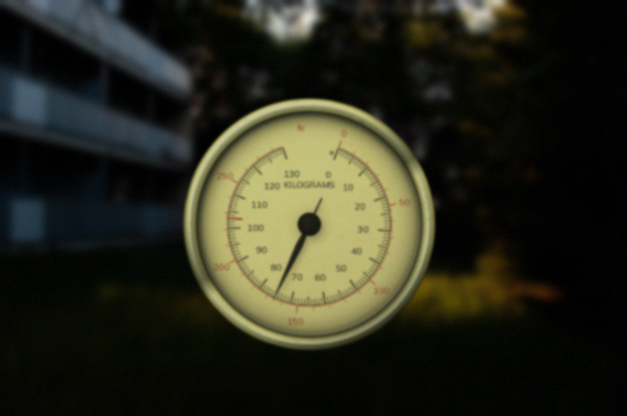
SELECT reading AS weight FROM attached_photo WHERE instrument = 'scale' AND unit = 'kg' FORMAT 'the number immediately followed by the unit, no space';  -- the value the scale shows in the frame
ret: 75kg
